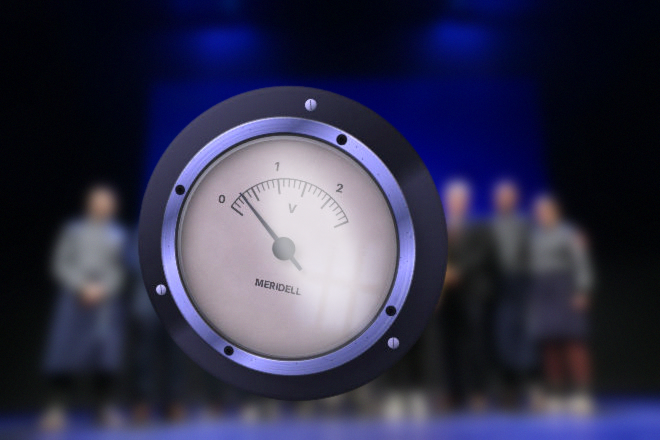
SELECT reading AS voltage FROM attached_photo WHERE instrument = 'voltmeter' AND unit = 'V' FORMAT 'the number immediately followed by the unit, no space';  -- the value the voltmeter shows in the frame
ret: 0.3V
